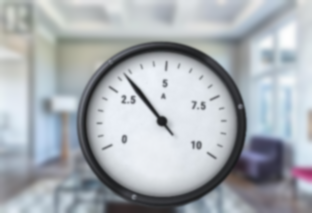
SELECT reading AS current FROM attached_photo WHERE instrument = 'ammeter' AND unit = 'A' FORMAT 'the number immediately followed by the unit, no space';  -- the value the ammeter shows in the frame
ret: 3.25A
